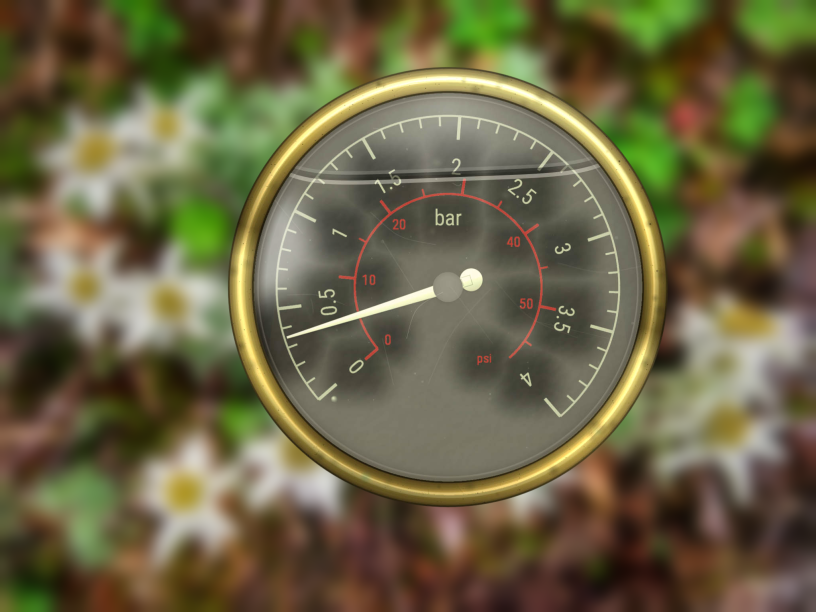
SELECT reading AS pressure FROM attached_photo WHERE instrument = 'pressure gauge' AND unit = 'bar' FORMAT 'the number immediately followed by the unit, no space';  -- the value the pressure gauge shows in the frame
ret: 0.35bar
